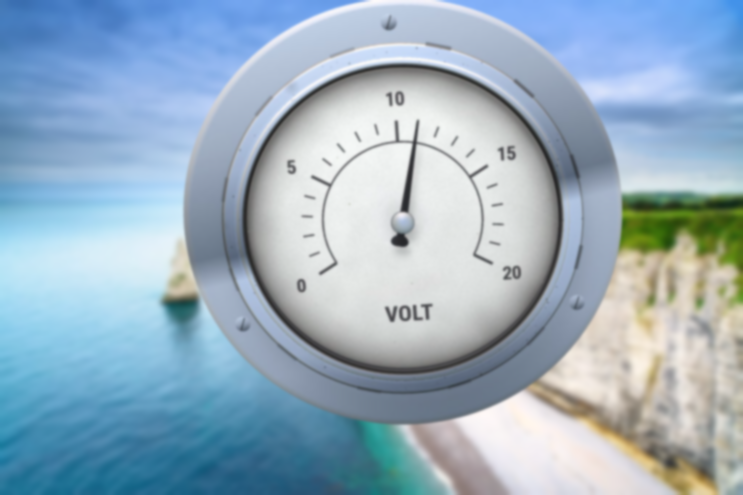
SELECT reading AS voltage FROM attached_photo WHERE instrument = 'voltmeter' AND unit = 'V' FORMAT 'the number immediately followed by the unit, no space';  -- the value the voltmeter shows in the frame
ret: 11V
